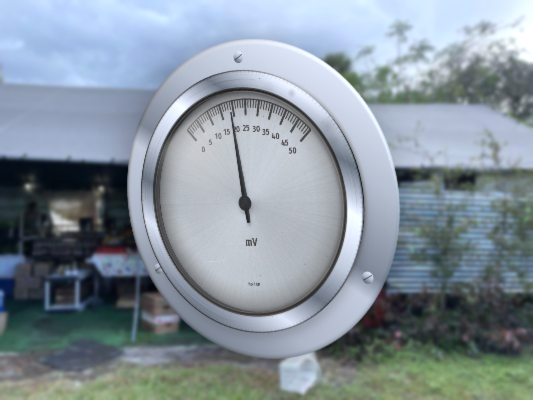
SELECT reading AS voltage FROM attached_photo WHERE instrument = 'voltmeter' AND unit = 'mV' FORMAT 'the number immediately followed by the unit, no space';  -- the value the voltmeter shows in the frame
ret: 20mV
